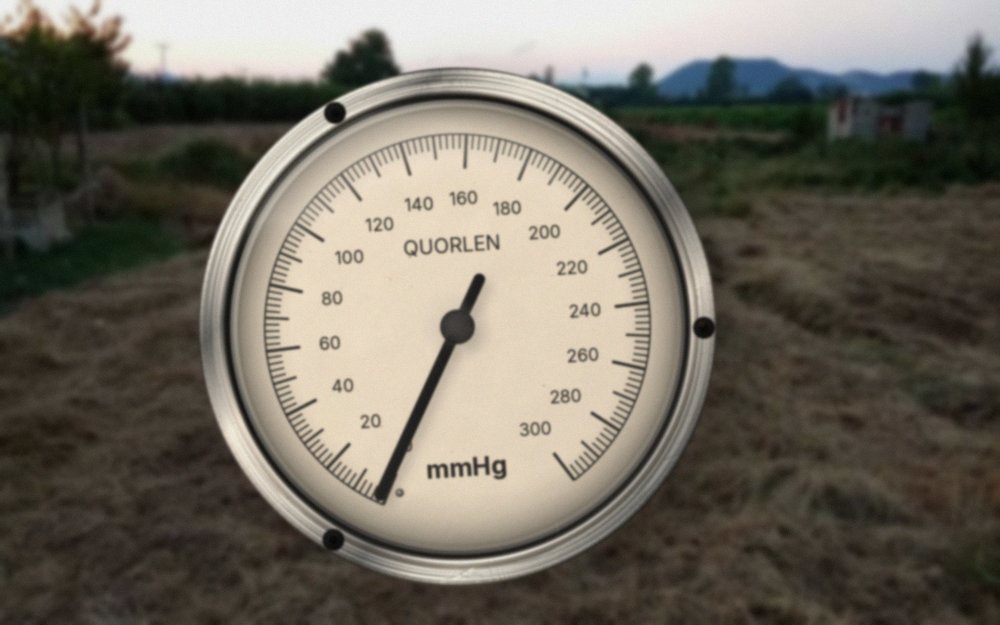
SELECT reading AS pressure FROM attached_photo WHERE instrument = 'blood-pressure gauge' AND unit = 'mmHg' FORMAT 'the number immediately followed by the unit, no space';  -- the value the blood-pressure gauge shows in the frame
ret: 2mmHg
